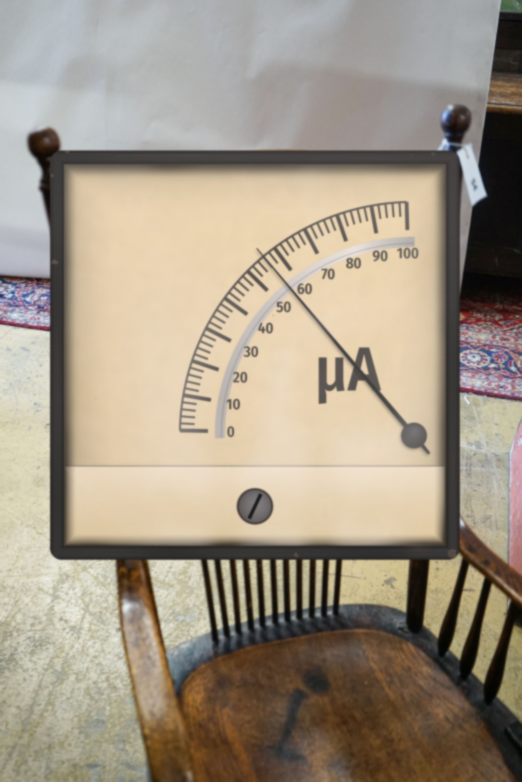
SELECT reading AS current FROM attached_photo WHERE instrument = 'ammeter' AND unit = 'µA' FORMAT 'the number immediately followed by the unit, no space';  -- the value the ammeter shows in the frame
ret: 56µA
